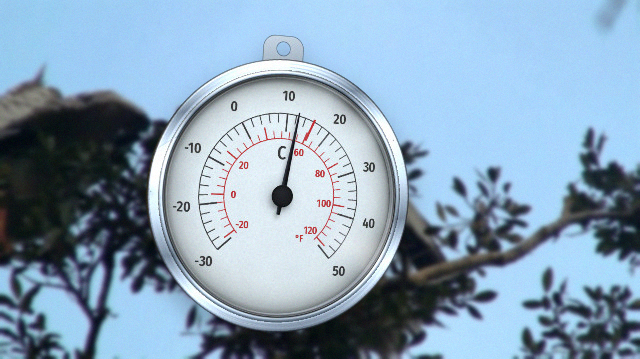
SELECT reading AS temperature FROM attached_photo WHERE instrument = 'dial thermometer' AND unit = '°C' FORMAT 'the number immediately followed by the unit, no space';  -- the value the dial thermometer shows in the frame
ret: 12°C
